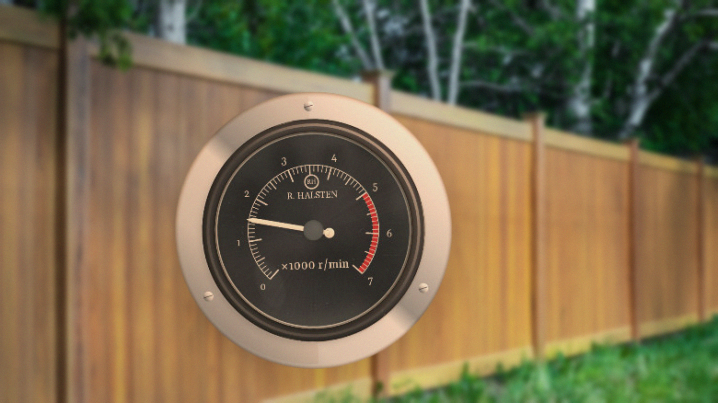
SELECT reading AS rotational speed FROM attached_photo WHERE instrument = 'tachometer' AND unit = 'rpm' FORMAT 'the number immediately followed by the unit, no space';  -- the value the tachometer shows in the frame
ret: 1500rpm
